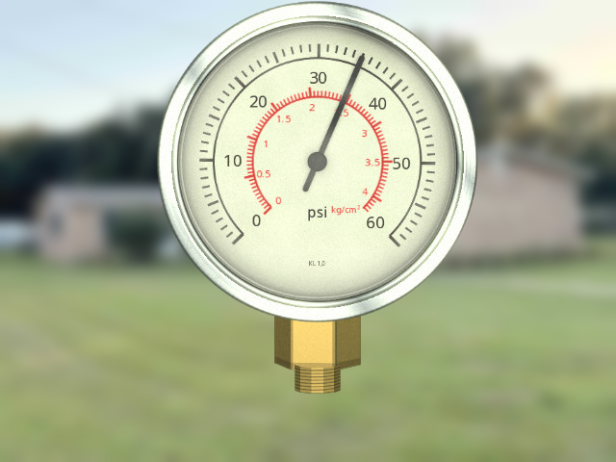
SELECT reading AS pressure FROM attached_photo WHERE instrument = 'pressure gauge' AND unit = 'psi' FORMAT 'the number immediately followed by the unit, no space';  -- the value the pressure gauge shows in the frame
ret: 35psi
